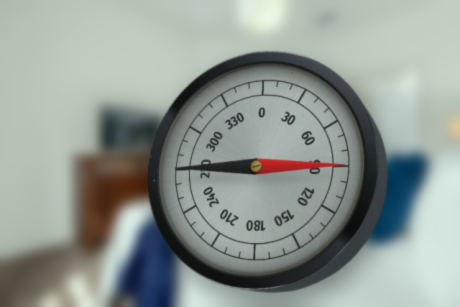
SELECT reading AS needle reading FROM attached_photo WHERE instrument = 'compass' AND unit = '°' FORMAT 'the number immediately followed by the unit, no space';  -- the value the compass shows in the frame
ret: 90°
